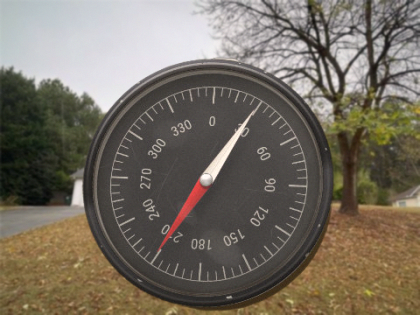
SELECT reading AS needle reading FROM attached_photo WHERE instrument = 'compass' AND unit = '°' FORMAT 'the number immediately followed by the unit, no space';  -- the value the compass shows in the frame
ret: 210°
